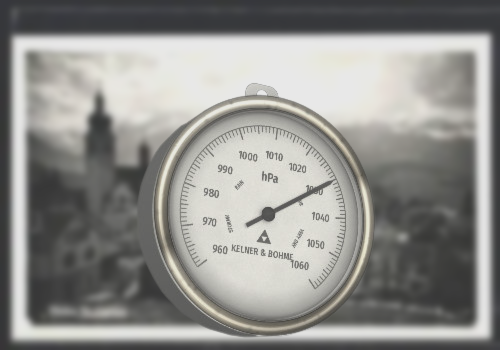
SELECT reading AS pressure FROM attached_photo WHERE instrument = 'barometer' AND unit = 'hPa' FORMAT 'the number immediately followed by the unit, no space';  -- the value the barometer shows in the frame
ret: 1030hPa
